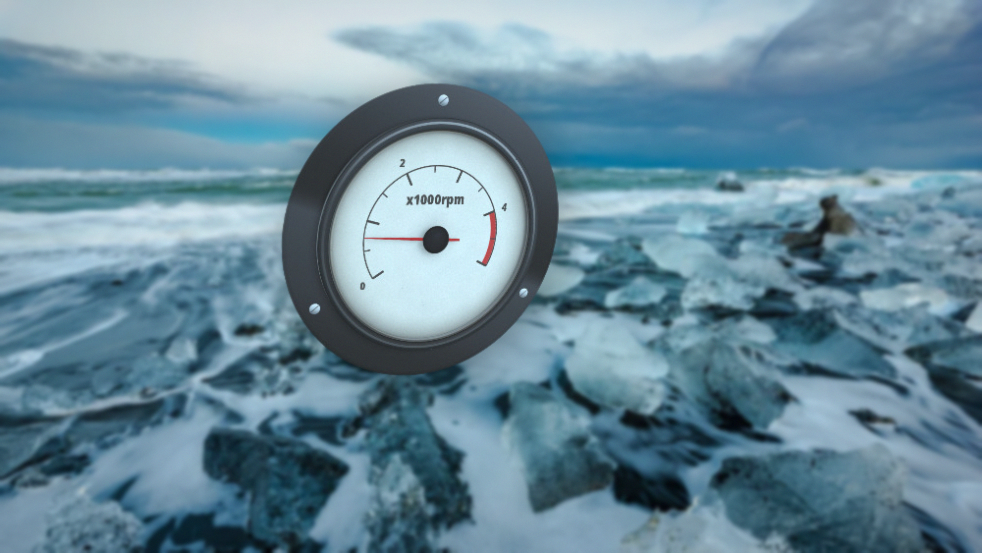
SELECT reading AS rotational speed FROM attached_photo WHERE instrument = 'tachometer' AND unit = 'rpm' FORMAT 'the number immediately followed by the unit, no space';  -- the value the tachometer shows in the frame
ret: 750rpm
